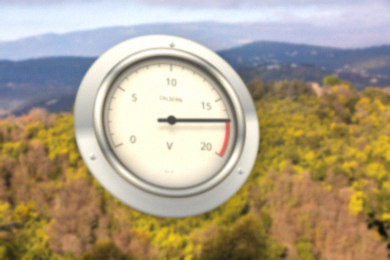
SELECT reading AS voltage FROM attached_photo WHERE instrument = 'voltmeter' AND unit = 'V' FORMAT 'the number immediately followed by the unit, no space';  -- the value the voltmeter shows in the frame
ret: 17V
